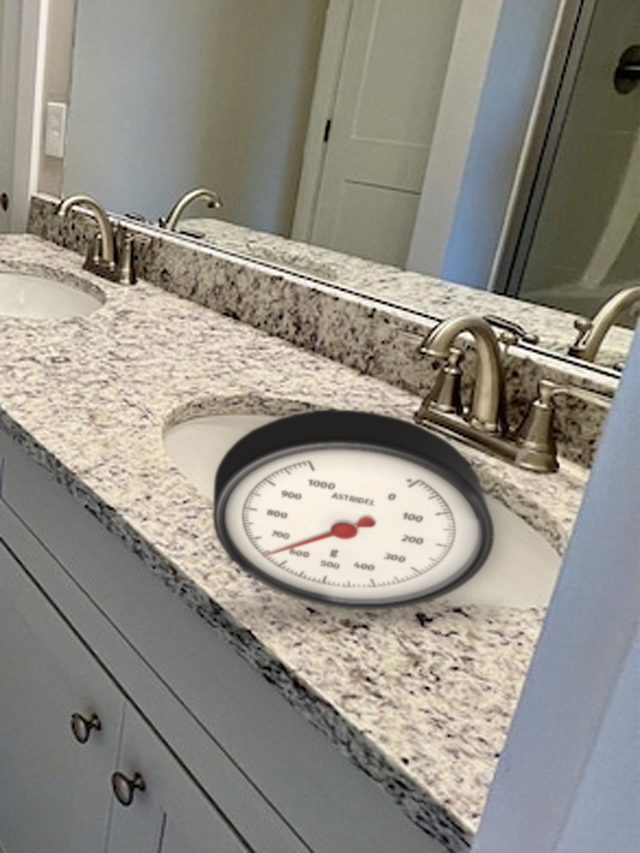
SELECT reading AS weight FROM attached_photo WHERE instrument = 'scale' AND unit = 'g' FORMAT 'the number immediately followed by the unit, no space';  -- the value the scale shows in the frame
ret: 650g
